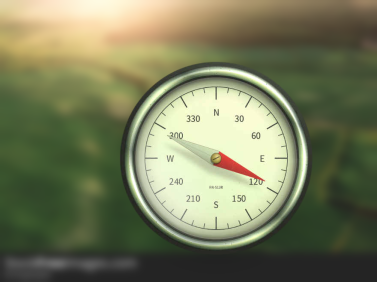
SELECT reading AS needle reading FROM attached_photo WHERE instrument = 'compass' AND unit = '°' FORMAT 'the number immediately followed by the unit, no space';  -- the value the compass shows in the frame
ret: 115°
